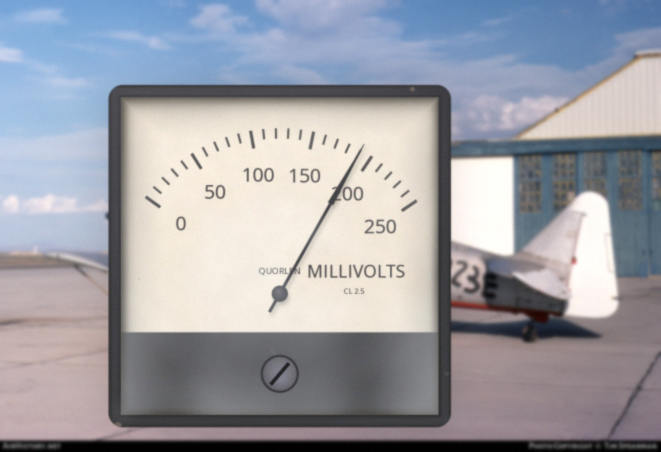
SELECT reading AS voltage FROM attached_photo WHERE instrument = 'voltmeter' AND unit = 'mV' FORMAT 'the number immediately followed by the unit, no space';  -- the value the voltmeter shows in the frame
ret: 190mV
